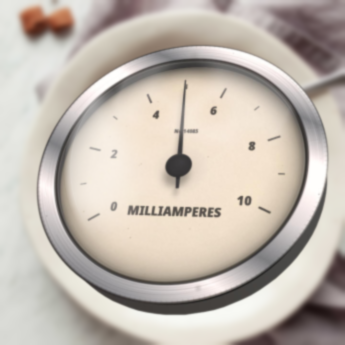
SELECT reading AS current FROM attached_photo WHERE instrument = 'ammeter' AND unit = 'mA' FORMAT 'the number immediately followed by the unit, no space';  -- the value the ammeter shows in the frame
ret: 5mA
